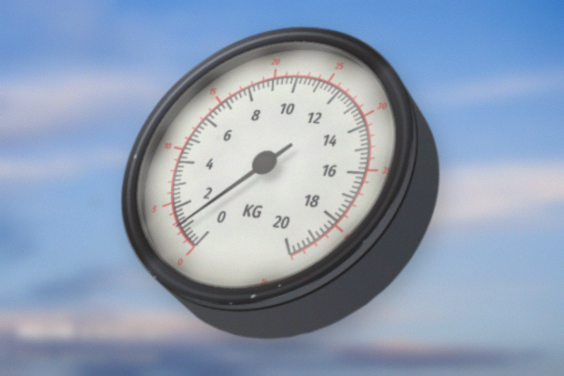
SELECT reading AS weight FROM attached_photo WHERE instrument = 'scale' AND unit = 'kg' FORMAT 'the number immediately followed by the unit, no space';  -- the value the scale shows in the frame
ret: 1kg
